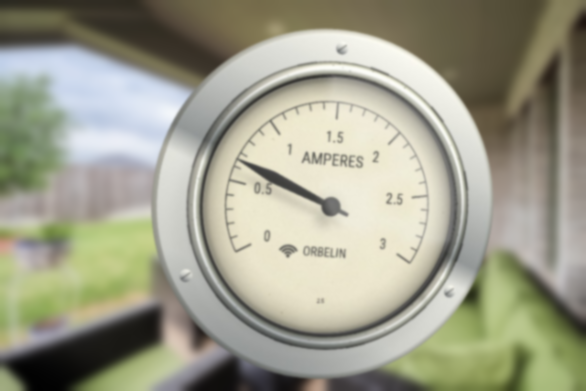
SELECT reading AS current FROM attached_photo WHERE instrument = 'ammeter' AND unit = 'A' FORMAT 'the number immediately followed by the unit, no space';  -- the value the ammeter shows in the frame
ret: 0.65A
